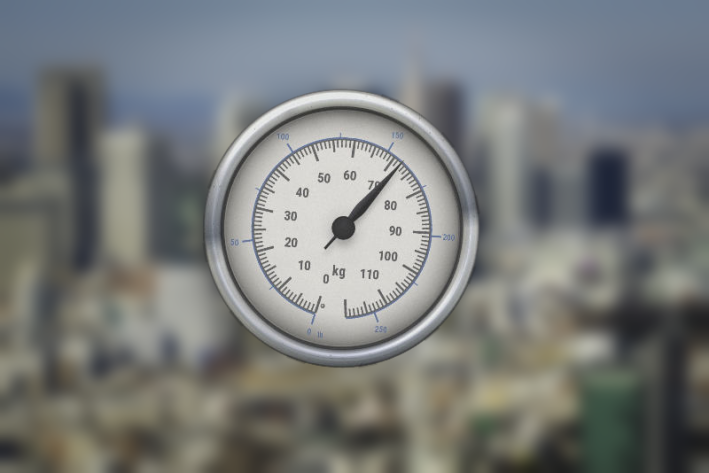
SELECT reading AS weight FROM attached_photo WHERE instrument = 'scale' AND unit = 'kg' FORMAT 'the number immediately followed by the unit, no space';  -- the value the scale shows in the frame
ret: 72kg
